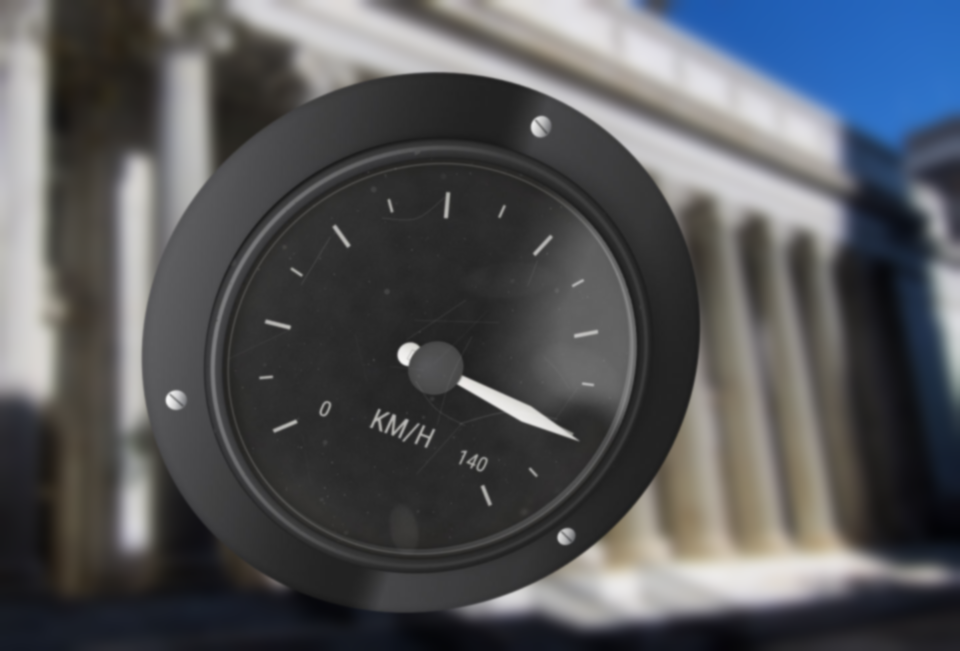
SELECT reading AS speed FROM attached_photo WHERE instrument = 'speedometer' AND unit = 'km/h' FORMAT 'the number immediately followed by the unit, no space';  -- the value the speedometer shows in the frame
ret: 120km/h
